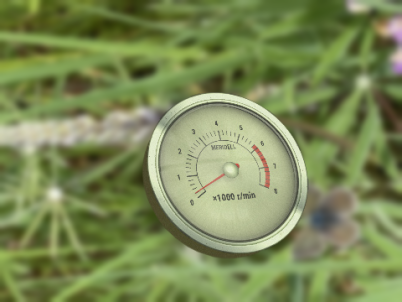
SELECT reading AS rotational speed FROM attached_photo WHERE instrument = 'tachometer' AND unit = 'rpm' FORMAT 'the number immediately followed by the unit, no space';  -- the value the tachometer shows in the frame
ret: 200rpm
